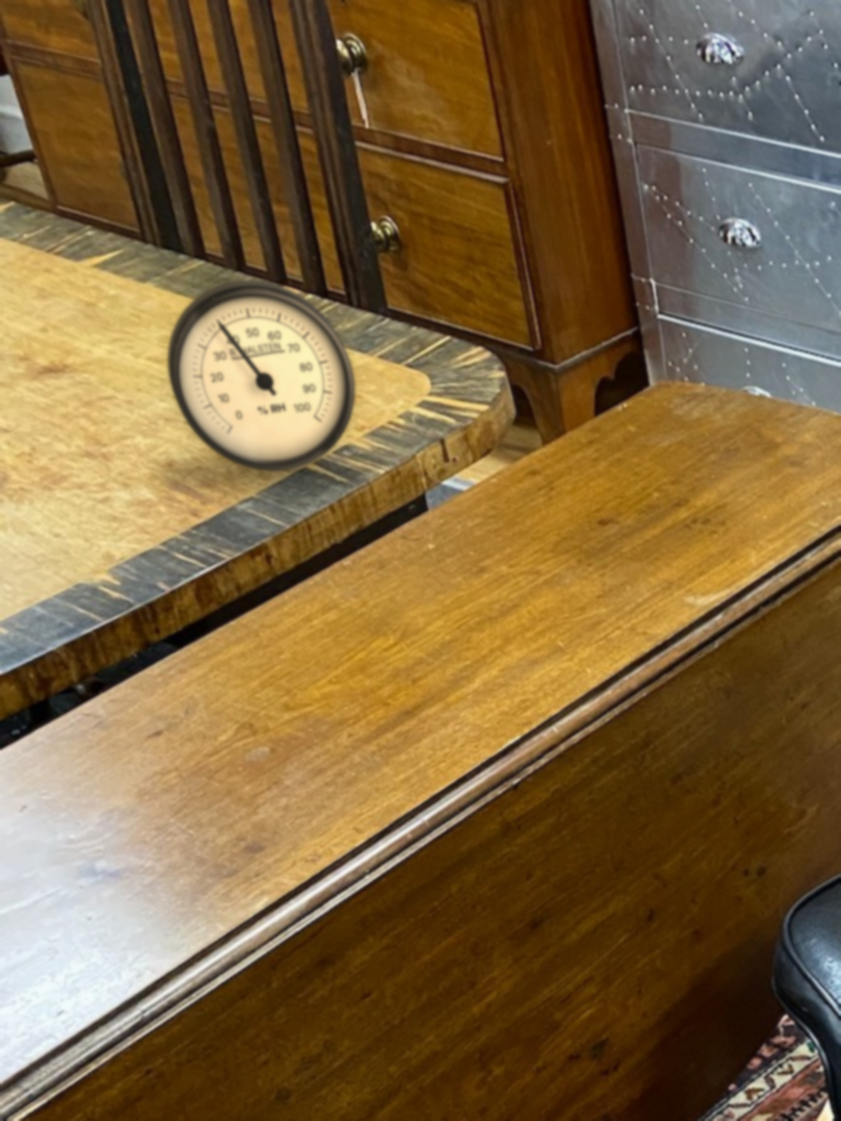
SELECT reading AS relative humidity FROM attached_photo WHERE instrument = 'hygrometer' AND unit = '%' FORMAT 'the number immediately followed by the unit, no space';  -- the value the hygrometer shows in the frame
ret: 40%
